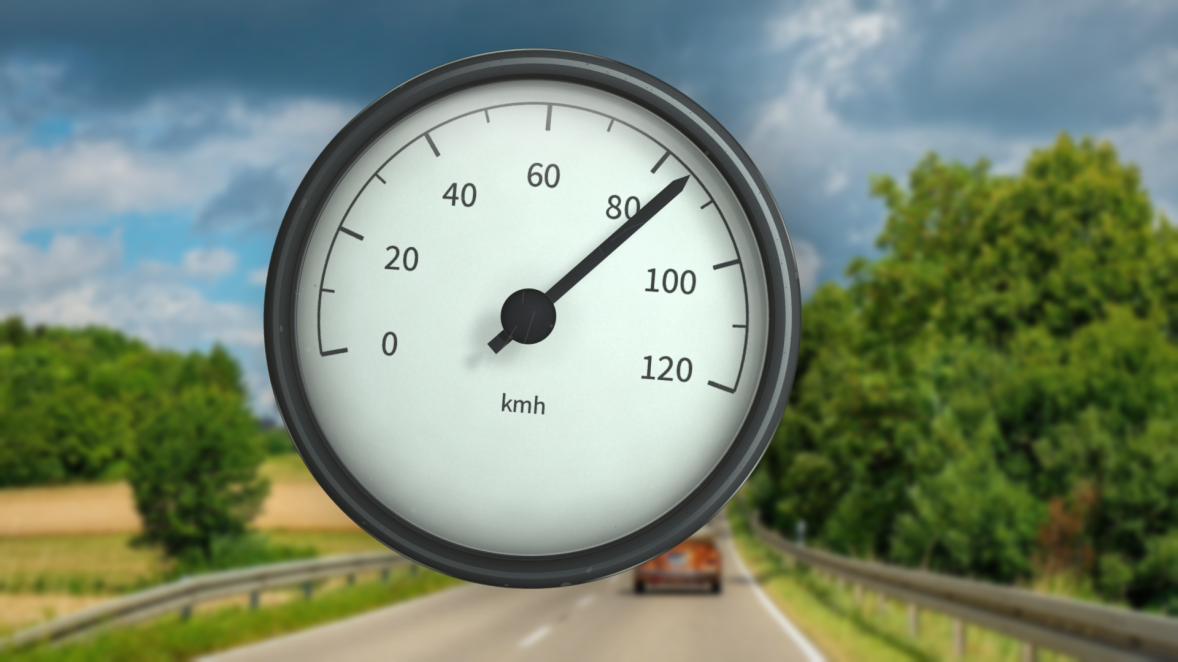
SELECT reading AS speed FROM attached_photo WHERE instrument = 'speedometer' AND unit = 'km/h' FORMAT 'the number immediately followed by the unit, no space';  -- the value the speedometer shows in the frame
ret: 85km/h
